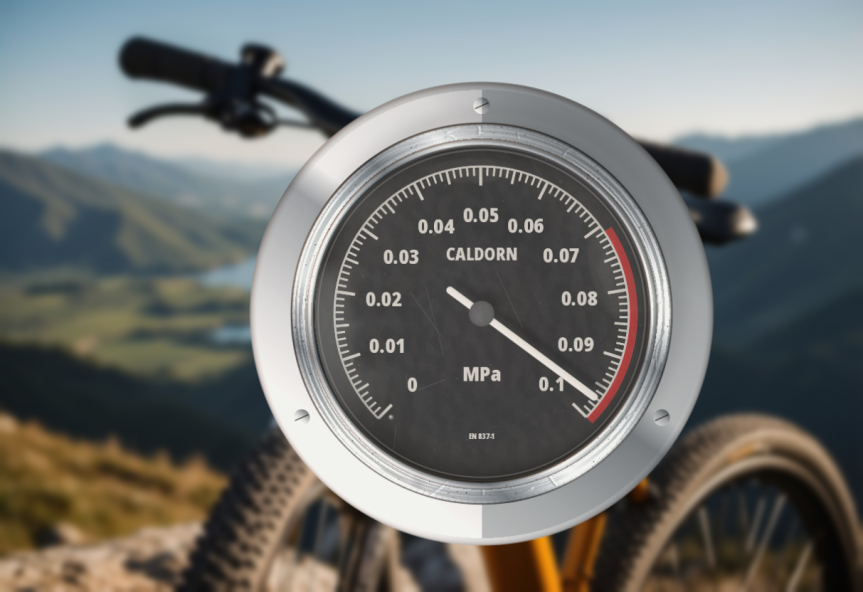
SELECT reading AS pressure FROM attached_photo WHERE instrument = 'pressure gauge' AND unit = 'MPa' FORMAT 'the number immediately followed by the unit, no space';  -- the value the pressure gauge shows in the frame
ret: 0.097MPa
